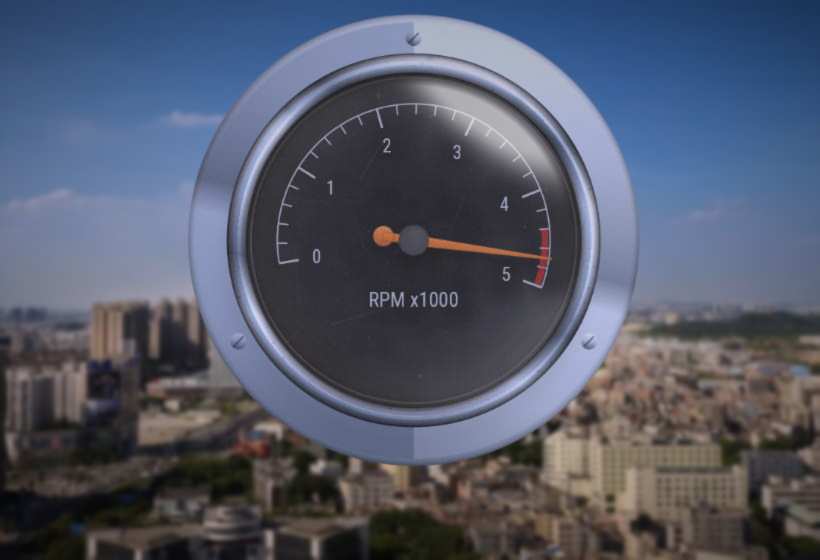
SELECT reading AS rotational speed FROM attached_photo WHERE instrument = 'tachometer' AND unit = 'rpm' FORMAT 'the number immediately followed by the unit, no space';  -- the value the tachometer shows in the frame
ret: 4700rpm
